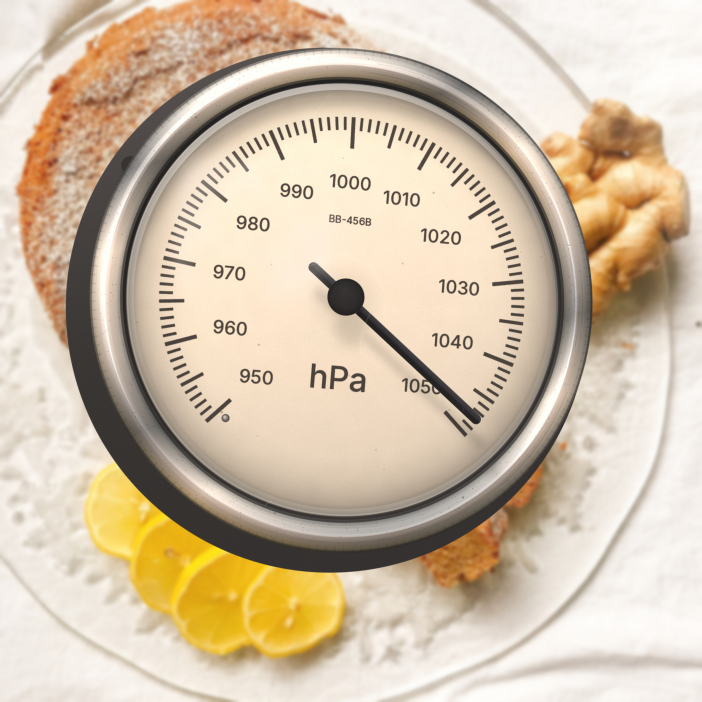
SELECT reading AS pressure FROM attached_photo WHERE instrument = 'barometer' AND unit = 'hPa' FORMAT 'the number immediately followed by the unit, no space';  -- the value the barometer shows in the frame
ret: 1048hPa
